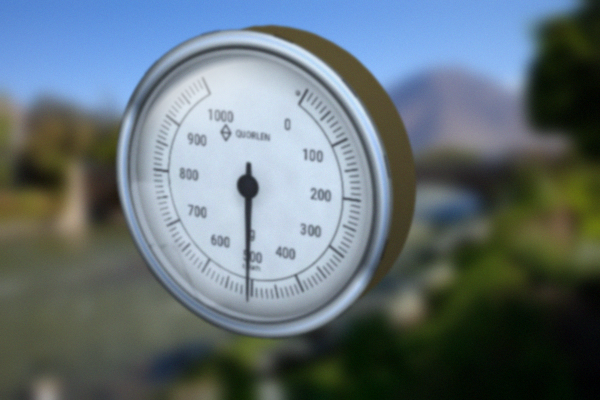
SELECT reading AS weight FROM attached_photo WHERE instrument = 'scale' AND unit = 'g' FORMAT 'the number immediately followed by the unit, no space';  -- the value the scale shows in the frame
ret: 500g
